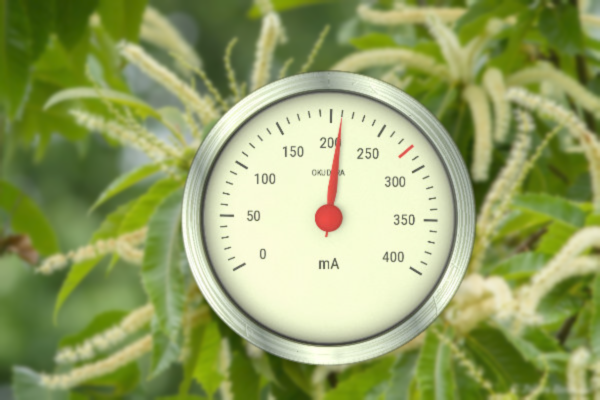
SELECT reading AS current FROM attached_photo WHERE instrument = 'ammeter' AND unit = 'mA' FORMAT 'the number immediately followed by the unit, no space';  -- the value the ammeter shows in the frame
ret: 210mA
